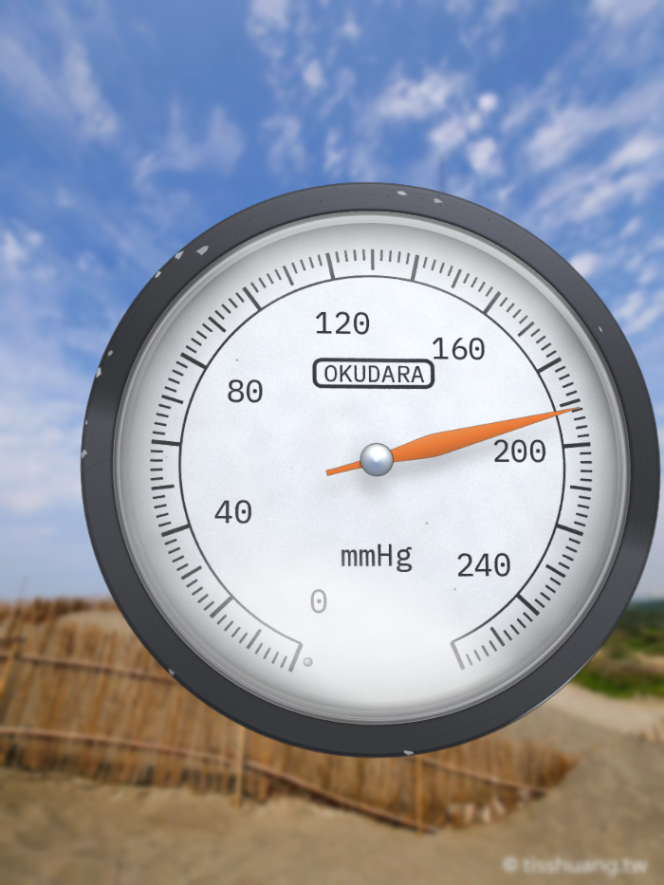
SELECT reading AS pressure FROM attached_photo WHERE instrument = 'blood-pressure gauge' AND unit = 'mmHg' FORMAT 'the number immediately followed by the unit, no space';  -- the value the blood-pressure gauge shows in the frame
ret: 192mmHg
